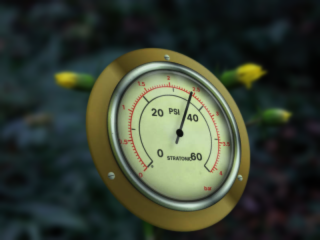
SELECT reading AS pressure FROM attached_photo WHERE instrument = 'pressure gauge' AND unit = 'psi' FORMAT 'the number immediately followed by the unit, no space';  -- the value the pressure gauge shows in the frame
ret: 35psi
